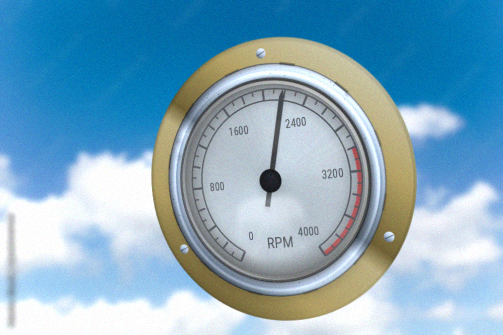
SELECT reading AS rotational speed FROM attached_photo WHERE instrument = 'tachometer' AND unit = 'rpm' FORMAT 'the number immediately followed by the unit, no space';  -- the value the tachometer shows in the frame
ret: 2200rpm
